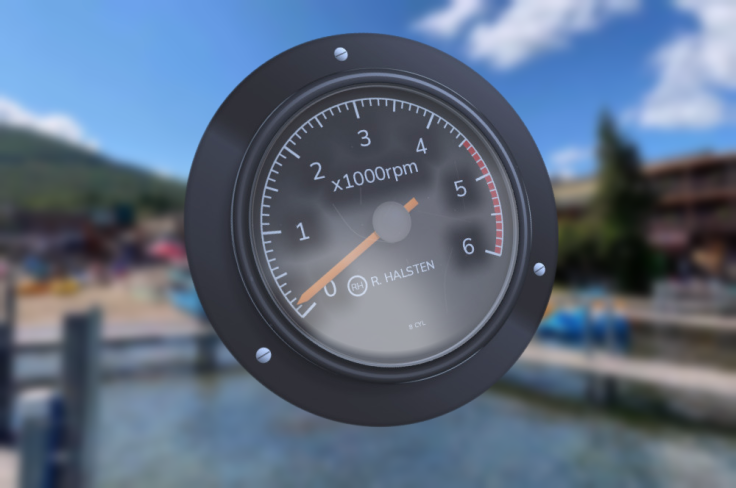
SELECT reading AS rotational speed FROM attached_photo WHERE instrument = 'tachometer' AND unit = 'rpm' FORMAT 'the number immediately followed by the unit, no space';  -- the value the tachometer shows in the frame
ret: 150rpm
